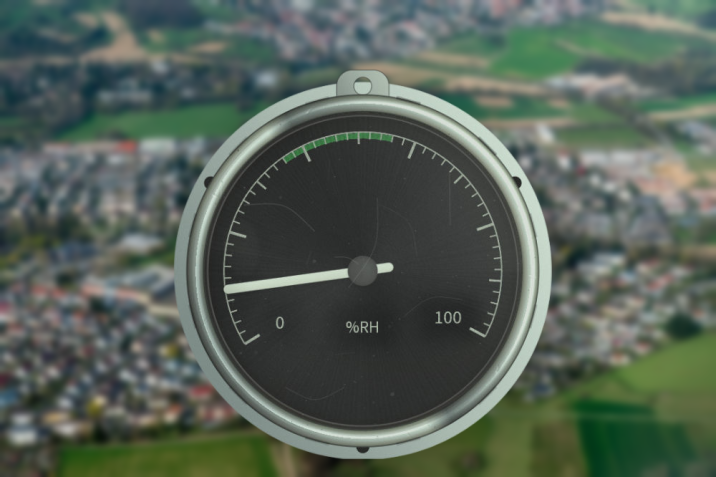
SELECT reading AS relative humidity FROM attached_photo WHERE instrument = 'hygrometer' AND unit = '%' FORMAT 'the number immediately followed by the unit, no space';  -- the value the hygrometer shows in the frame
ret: 10%
